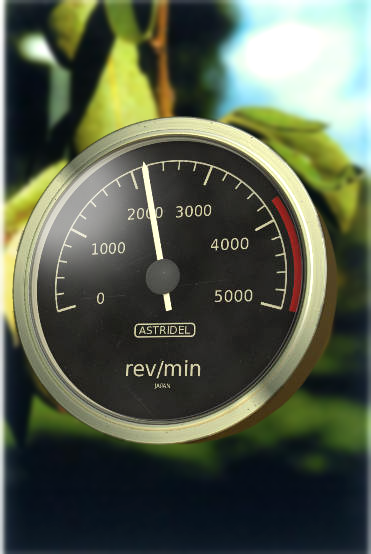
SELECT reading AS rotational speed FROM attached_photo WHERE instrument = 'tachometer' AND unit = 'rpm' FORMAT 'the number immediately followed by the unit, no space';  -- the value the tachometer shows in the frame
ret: 2200rpm
